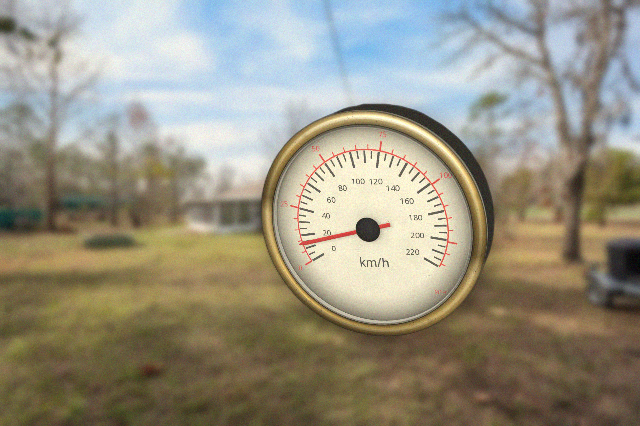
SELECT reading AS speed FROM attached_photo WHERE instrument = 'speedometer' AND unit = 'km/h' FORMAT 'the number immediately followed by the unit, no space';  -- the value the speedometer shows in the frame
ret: 15km/h
